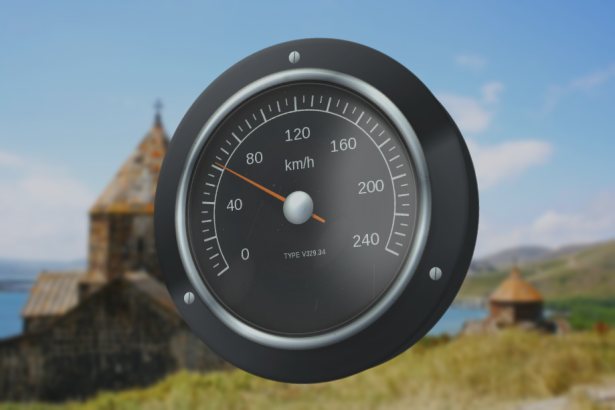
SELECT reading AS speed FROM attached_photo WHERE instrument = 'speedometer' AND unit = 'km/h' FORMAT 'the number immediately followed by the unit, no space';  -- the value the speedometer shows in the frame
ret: 62.5km/h
